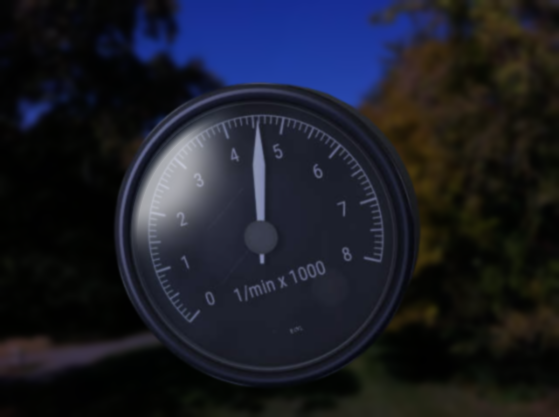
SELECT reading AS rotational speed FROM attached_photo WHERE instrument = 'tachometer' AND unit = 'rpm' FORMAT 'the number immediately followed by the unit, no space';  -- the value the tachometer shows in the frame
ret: 4600rpm
